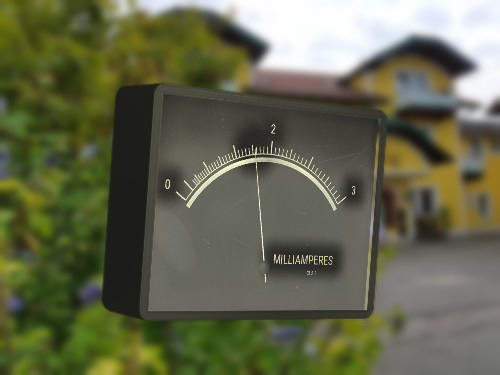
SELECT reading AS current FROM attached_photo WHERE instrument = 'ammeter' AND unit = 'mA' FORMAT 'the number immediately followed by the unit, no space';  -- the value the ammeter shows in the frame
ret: 1.75mA
